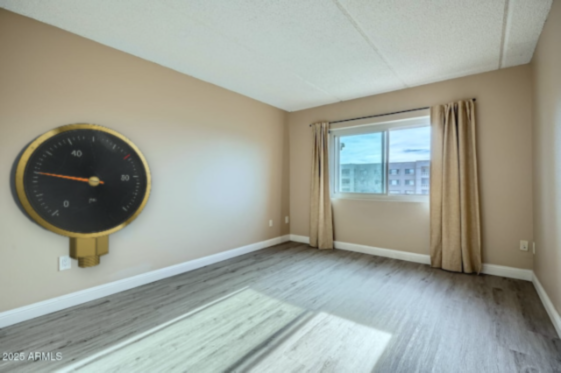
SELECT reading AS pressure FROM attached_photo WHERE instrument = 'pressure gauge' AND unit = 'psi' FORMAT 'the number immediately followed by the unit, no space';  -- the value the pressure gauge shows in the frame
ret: 20psi
